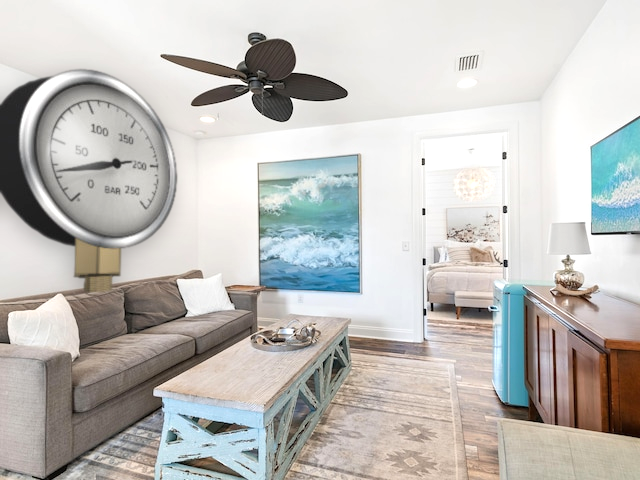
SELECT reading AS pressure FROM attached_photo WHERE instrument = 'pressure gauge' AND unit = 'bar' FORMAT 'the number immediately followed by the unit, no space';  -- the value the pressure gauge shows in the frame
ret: 25bar
